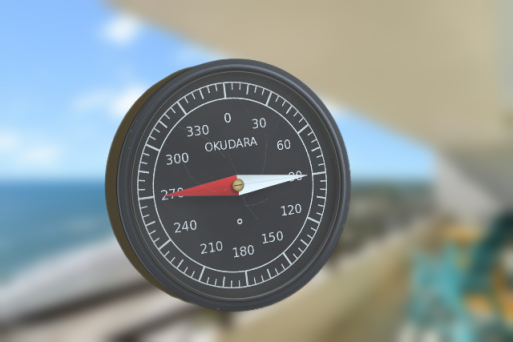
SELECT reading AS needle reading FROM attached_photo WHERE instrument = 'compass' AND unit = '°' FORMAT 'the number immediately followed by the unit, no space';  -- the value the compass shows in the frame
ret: 270°
